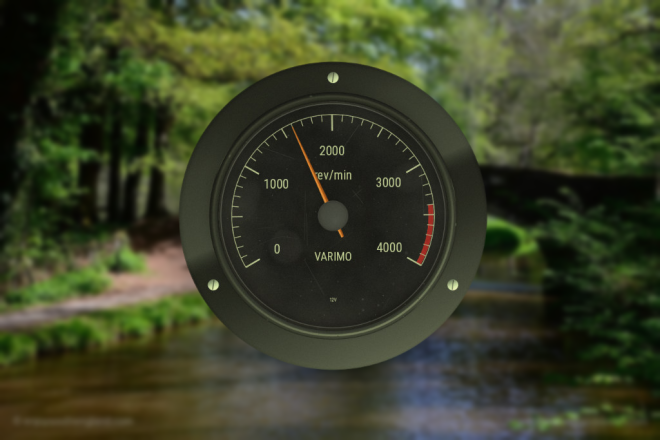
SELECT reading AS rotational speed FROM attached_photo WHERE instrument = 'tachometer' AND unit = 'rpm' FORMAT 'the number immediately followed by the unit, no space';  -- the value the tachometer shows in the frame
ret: 1600rpm
